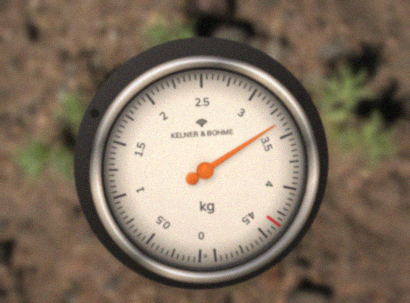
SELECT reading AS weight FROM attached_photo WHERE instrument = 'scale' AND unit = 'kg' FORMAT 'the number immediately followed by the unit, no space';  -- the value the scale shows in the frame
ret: 3.35kg
